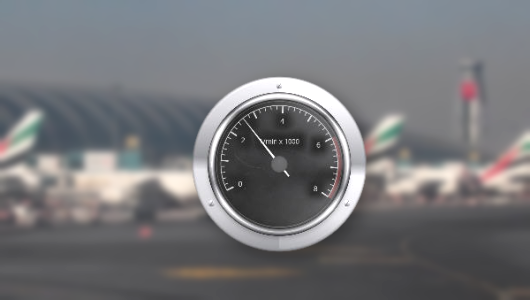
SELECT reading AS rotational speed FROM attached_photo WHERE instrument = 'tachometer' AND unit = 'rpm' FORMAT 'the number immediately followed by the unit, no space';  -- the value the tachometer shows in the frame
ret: 2600rpm
